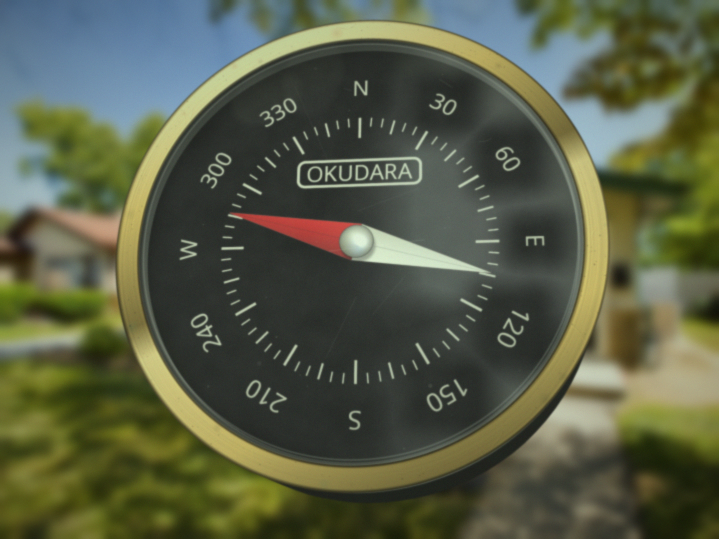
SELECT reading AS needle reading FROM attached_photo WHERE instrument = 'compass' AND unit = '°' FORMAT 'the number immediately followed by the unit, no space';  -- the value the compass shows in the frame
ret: 285°
